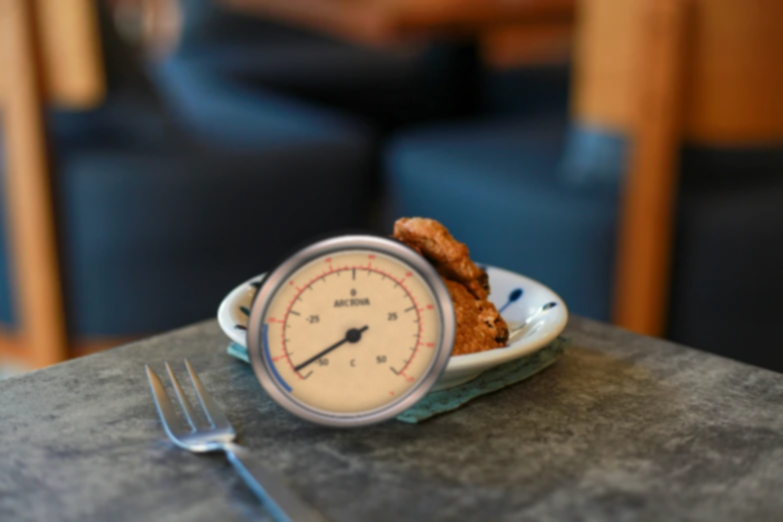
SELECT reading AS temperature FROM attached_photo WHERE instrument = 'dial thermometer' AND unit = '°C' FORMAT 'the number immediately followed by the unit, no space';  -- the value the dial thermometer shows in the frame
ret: -45°C
